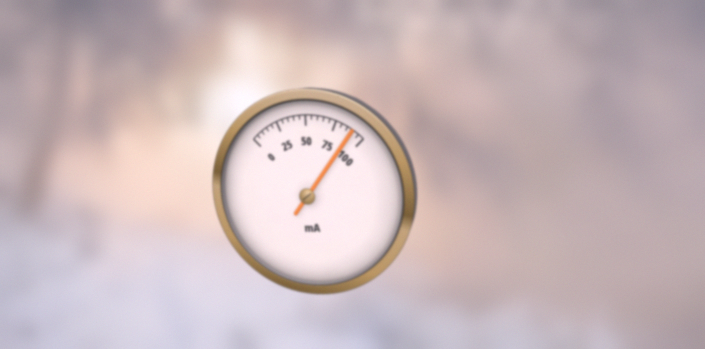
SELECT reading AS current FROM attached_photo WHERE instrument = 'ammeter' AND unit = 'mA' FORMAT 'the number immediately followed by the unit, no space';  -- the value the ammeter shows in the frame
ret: 90mA
